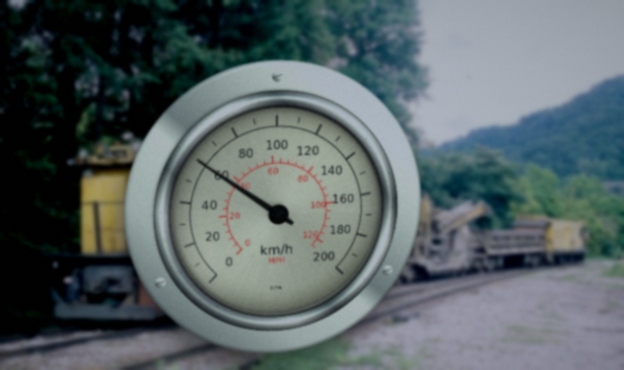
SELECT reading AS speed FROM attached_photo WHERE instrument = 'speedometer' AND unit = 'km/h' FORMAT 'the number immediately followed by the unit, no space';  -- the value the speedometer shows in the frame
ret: 60km/h
